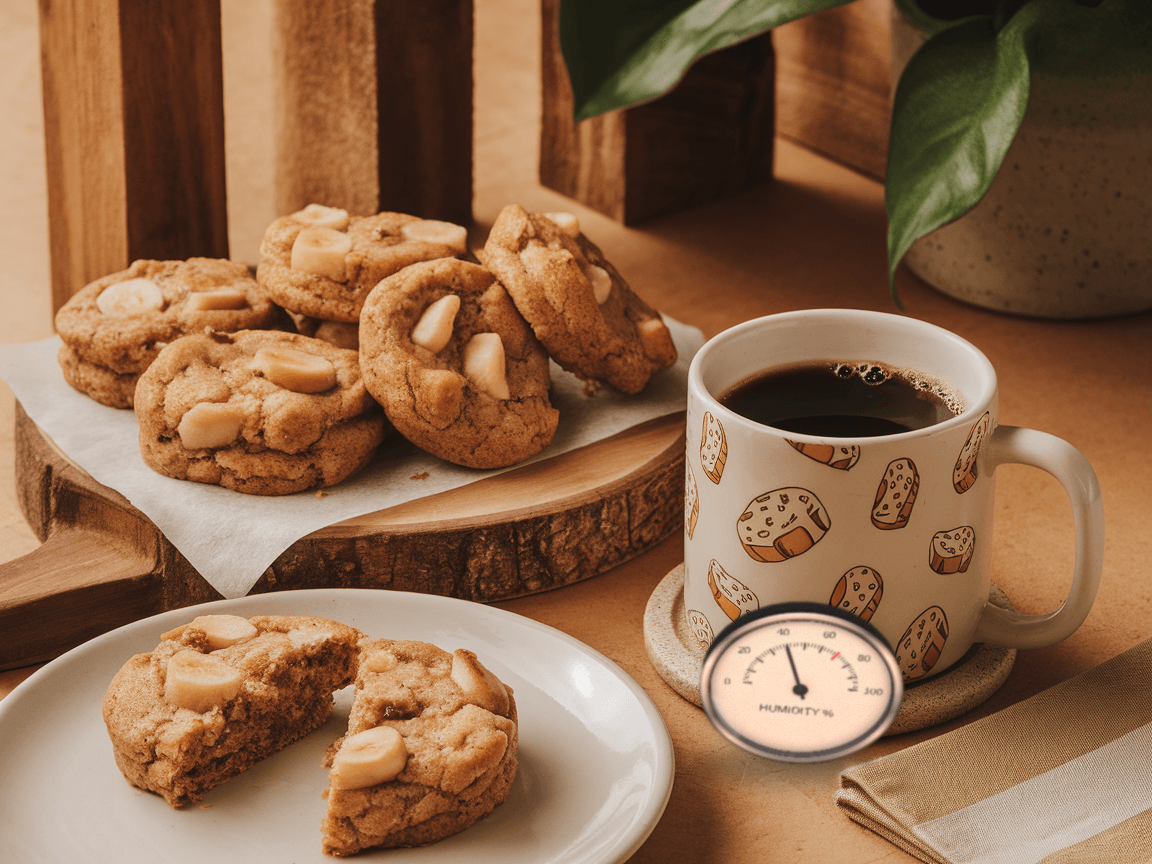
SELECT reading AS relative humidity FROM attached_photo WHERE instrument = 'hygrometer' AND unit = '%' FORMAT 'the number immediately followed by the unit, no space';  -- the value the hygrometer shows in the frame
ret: 40%
